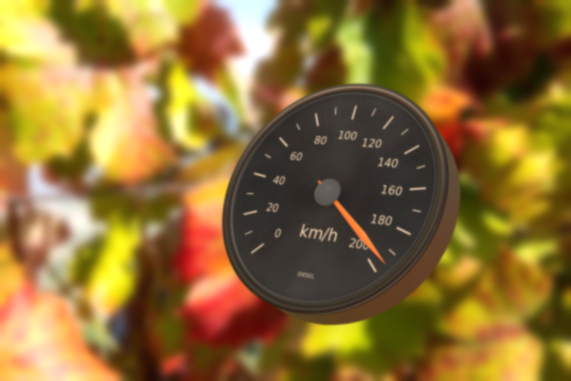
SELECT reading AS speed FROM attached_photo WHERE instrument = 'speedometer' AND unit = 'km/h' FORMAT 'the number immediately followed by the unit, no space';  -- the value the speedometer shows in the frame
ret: 195km/h
